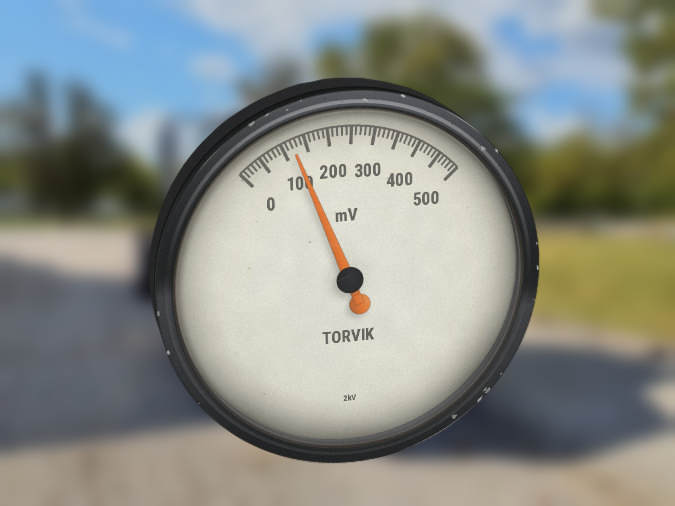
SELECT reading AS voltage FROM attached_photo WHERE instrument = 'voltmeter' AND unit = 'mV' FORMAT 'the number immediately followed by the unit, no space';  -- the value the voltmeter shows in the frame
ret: 120mV
